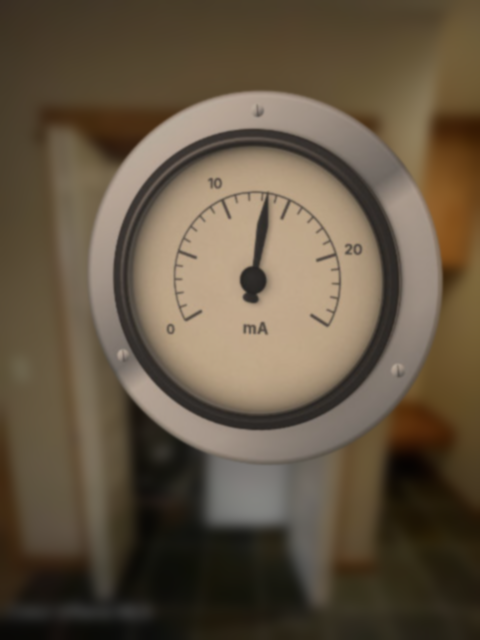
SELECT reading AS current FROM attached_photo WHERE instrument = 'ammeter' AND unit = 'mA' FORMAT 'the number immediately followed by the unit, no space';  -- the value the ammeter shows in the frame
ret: 13.5mA
